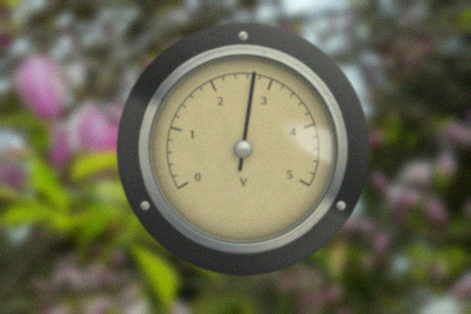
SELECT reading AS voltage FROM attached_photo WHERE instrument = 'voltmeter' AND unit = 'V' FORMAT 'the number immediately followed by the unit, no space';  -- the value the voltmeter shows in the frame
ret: 2.7V
